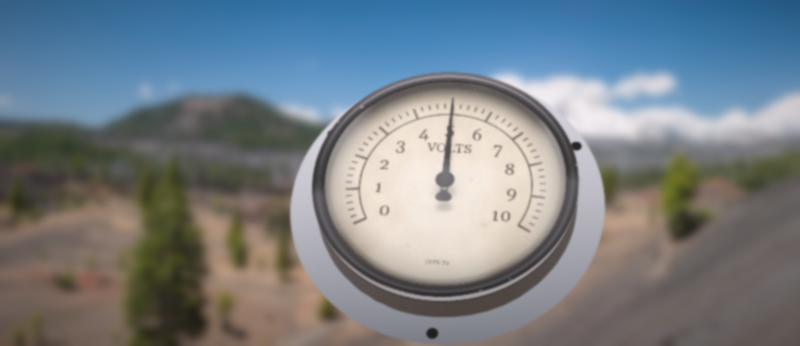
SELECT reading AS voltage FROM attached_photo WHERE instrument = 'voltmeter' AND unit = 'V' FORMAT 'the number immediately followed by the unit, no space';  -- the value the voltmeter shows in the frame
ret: 5V
